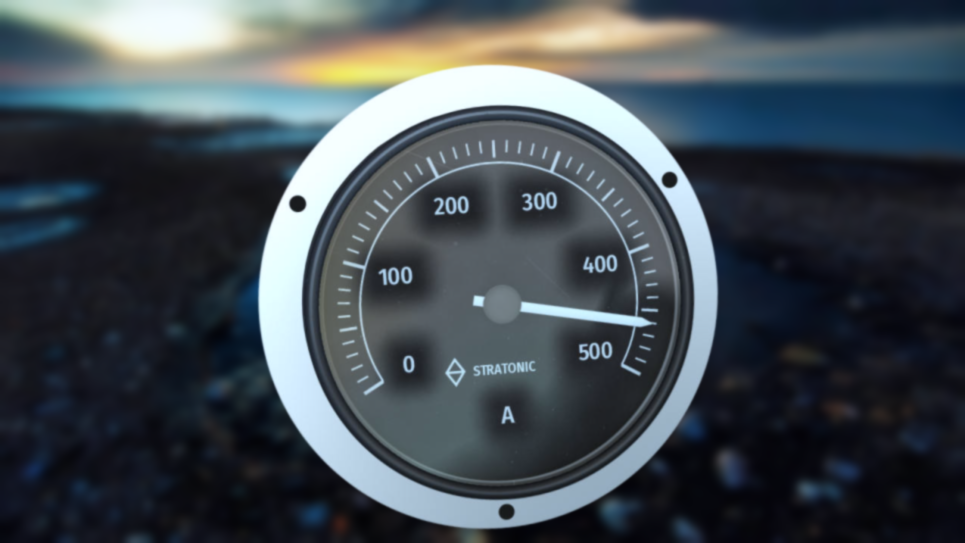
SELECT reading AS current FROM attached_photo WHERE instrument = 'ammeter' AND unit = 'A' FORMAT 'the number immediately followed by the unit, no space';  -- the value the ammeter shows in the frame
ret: 460A
